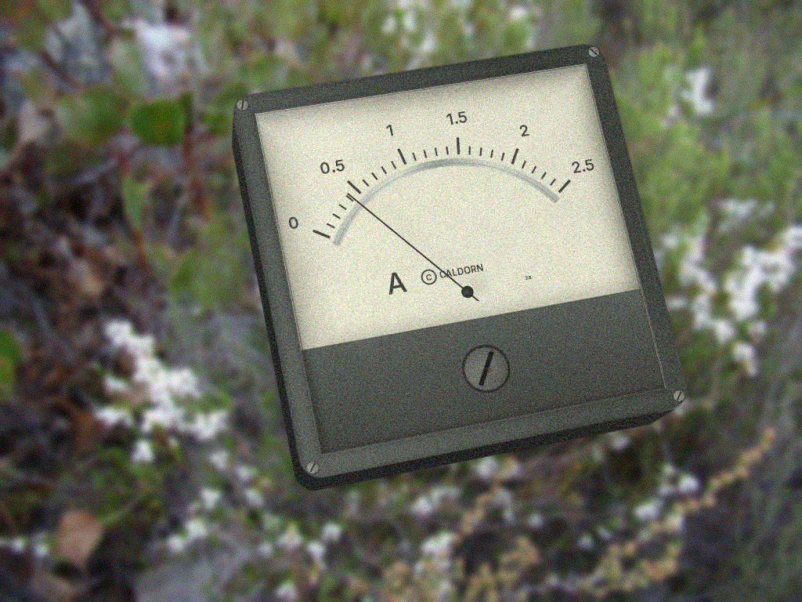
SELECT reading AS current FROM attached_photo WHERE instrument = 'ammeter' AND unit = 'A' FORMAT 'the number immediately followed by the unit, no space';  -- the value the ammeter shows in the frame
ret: 0.4A
